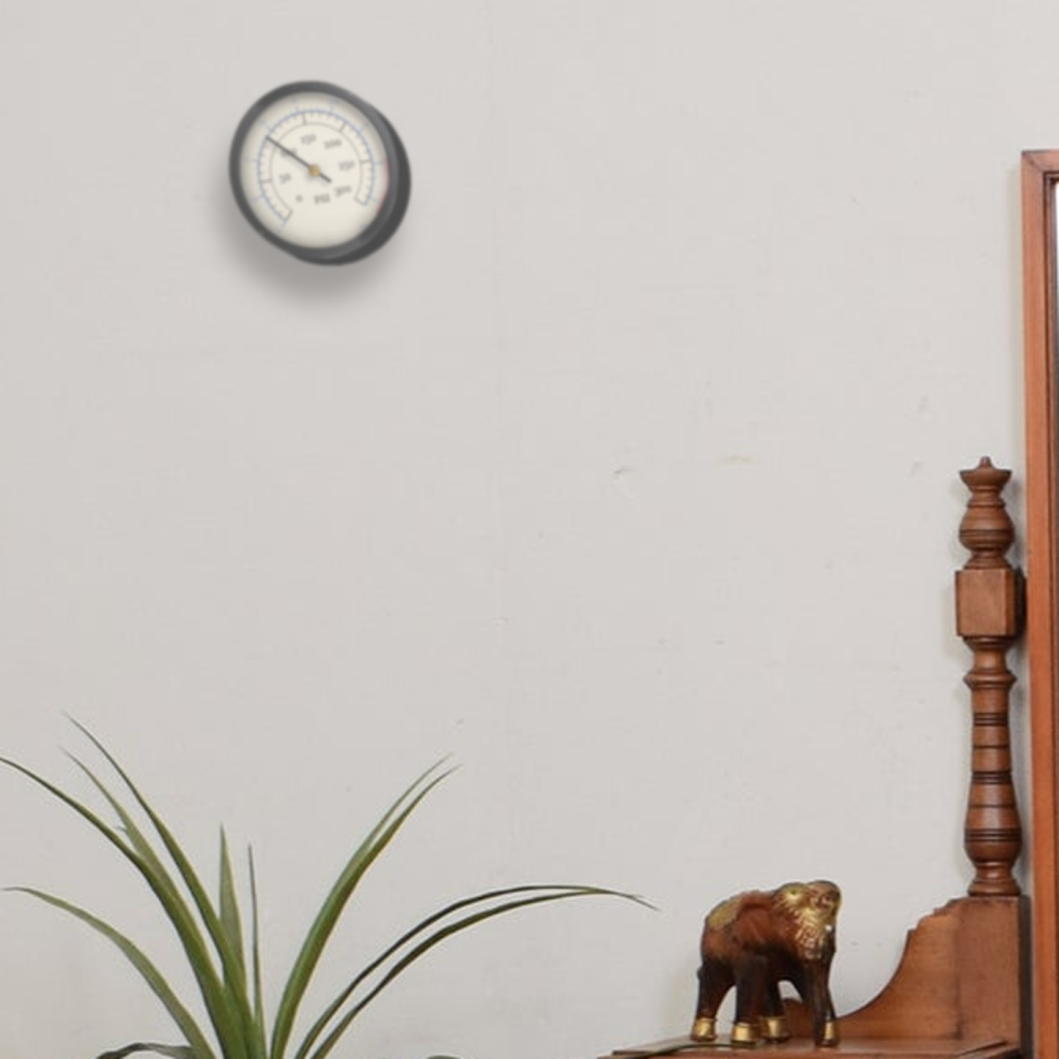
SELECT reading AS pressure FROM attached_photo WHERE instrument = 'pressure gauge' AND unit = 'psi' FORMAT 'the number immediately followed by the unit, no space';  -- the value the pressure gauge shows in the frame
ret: 100psi
